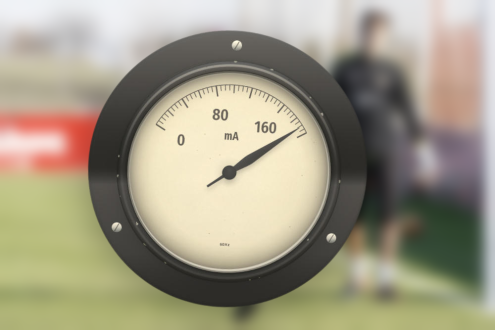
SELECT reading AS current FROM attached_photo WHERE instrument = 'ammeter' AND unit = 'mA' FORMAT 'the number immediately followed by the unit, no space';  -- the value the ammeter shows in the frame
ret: 190mA
